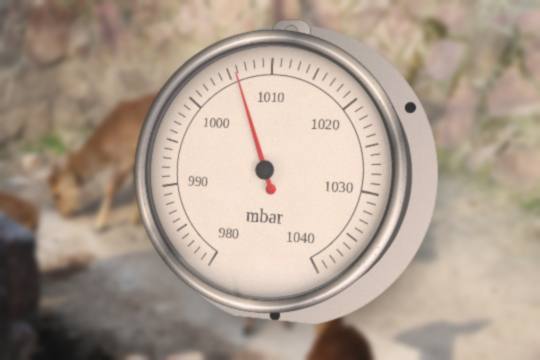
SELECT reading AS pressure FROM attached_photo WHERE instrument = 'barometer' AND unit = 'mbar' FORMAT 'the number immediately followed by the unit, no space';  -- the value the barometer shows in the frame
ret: 1006mbar
